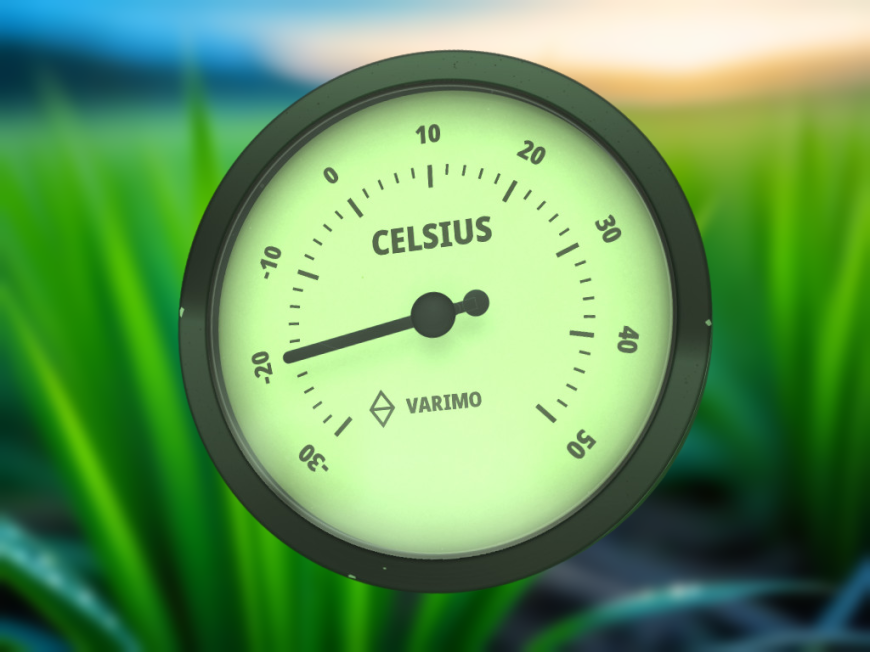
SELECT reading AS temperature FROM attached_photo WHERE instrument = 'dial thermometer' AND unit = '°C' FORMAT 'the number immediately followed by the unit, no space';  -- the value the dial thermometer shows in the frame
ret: -20°C
